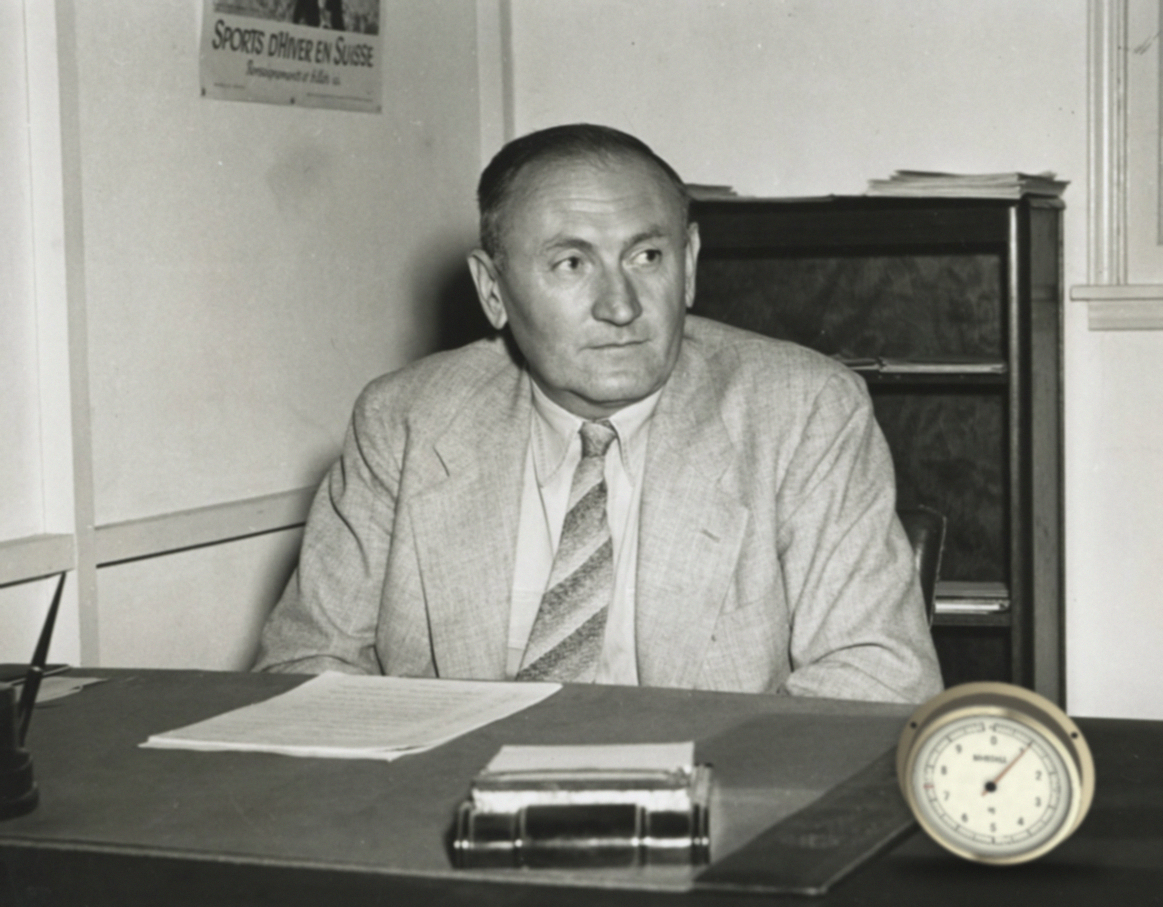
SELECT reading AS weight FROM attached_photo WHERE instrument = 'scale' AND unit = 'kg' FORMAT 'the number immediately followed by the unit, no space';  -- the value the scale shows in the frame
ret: 1kg
